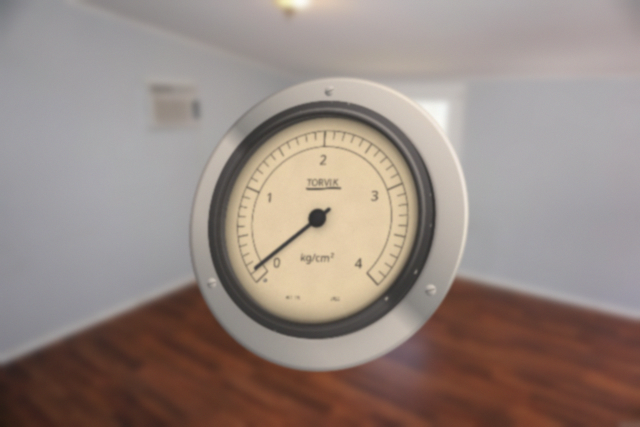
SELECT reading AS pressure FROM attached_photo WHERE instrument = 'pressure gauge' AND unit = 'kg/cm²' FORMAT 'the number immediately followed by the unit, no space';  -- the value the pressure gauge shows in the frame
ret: 0.1kg/cm²
